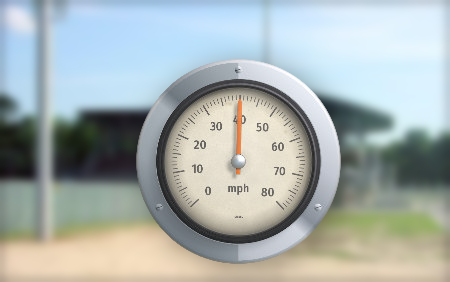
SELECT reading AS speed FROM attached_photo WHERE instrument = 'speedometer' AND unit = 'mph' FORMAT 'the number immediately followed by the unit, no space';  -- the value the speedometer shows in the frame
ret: 40mph
